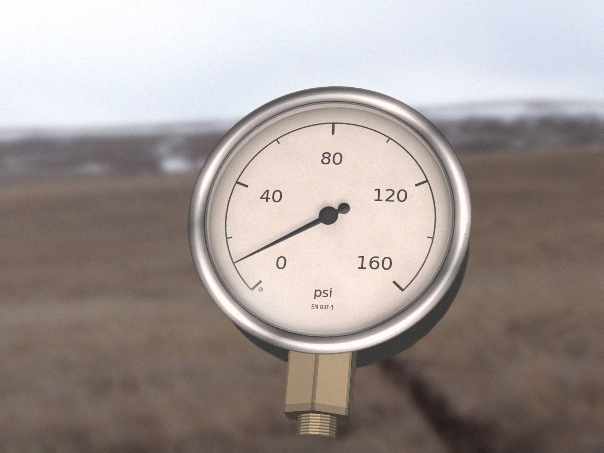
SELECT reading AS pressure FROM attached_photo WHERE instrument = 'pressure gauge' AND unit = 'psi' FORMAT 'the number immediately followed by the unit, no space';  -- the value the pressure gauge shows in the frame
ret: 10psi
